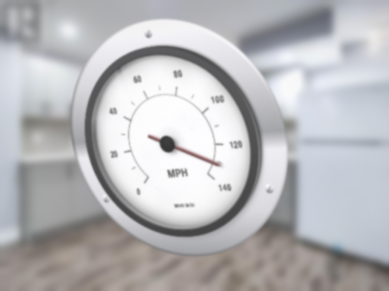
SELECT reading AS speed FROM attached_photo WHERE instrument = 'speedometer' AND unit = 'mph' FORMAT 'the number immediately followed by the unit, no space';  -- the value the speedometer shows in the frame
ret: 130mph
